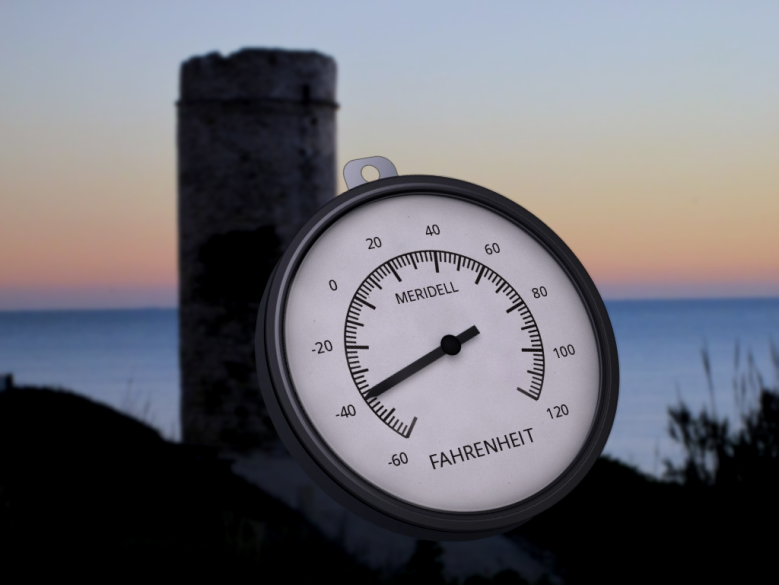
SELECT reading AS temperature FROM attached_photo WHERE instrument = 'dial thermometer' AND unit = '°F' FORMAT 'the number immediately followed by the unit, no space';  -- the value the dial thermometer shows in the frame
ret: -40°F
